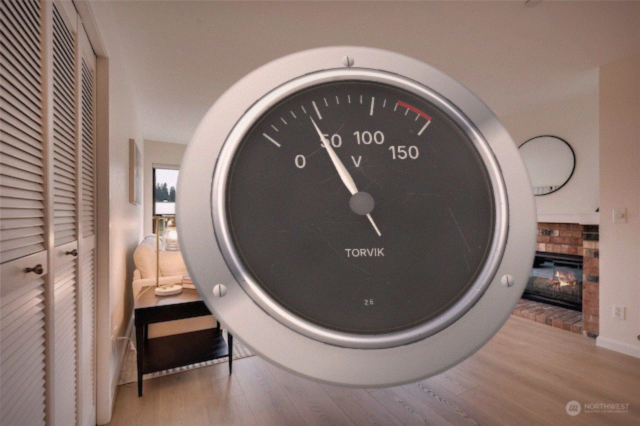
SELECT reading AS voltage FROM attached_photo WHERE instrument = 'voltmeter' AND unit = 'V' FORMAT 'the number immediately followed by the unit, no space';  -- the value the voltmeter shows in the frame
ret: 40V
